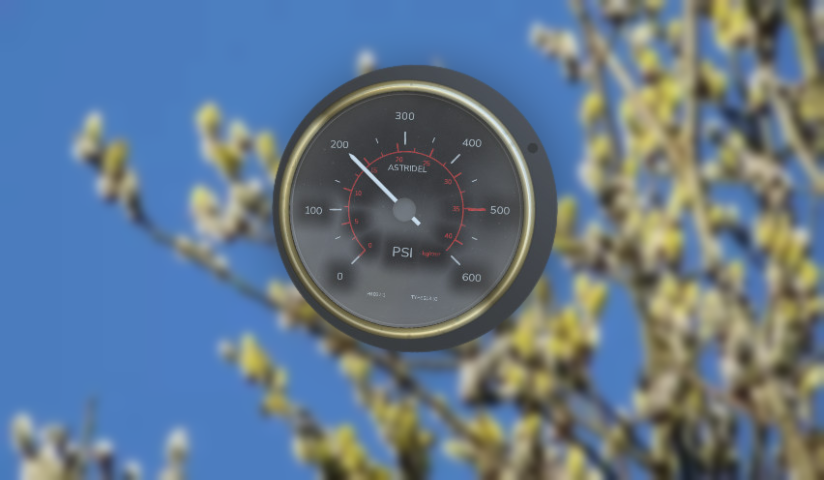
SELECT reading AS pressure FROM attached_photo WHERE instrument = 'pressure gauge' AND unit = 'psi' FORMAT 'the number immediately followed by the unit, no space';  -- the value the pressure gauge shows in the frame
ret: 200psi
